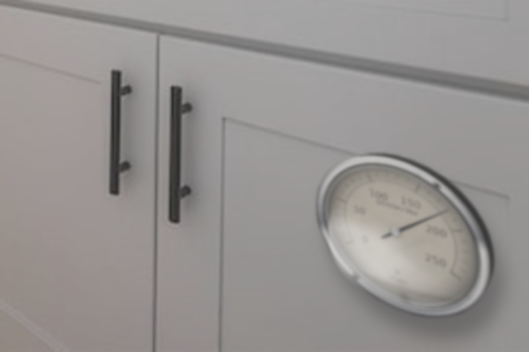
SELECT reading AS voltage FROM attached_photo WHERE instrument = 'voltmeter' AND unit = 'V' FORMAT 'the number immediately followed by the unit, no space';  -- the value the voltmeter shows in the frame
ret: 180V
